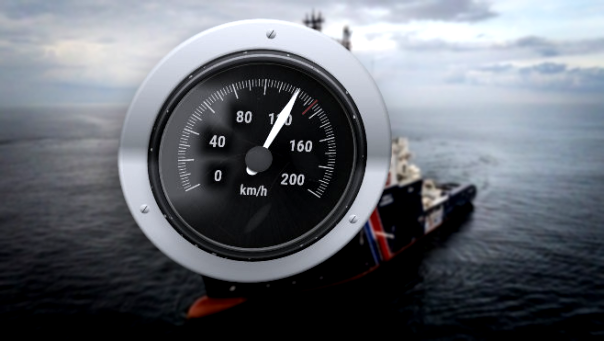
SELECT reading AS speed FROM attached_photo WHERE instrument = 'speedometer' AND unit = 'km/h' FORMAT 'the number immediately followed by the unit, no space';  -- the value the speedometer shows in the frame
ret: 120km/h
